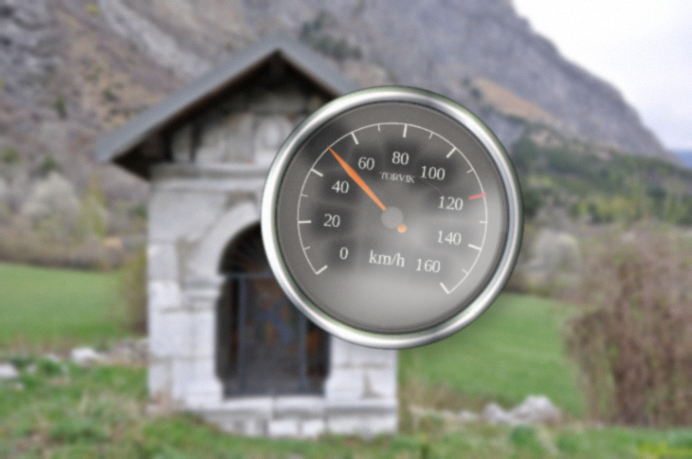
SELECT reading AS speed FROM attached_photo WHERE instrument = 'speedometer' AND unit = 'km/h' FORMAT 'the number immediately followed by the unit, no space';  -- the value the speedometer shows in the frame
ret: 50km/h
